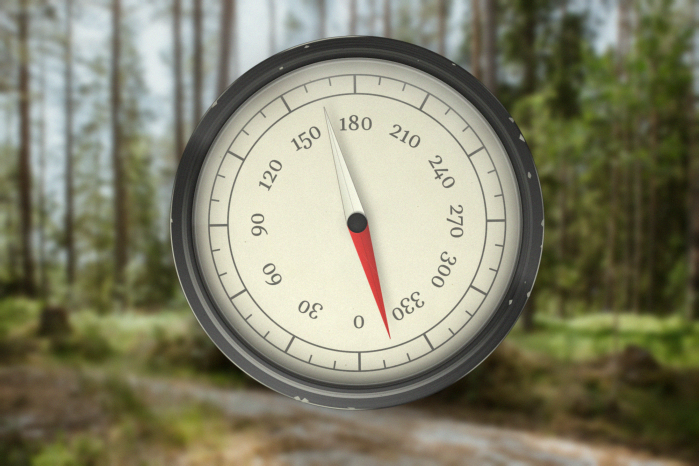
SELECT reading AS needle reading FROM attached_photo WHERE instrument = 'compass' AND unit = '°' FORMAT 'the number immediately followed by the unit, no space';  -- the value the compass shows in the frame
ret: 345°
